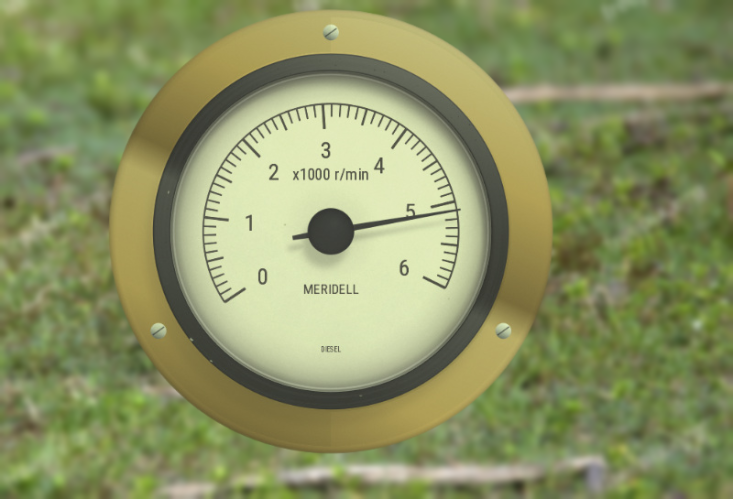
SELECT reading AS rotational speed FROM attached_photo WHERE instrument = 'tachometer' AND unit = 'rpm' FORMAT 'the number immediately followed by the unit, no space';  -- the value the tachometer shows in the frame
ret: 5100rpm
